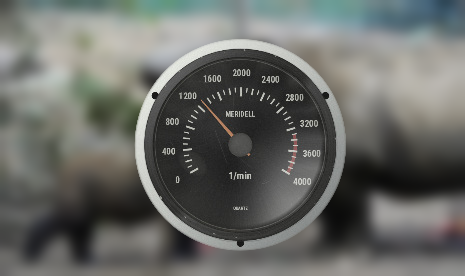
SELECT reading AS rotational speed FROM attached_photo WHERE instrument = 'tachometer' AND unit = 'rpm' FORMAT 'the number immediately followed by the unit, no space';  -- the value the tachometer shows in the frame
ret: 1300rpm
